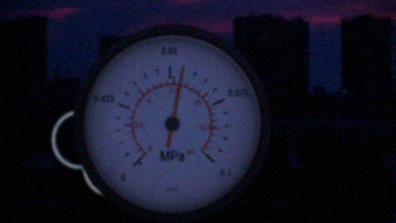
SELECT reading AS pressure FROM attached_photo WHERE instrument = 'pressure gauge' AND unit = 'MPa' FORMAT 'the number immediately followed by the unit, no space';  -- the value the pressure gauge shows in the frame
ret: 0.055MPa
